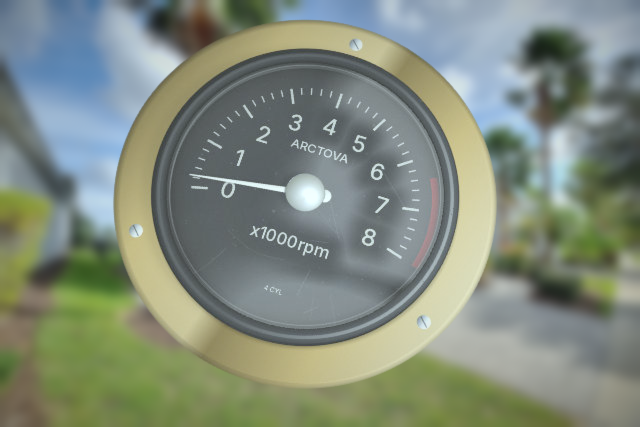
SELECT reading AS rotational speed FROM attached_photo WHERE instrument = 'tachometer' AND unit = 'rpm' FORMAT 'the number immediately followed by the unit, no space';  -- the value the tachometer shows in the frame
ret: 200rpm
